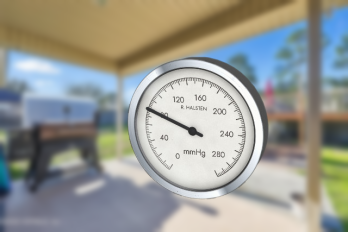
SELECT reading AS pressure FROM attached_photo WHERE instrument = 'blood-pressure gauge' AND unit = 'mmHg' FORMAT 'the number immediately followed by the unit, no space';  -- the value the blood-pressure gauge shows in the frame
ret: 80mmHg
